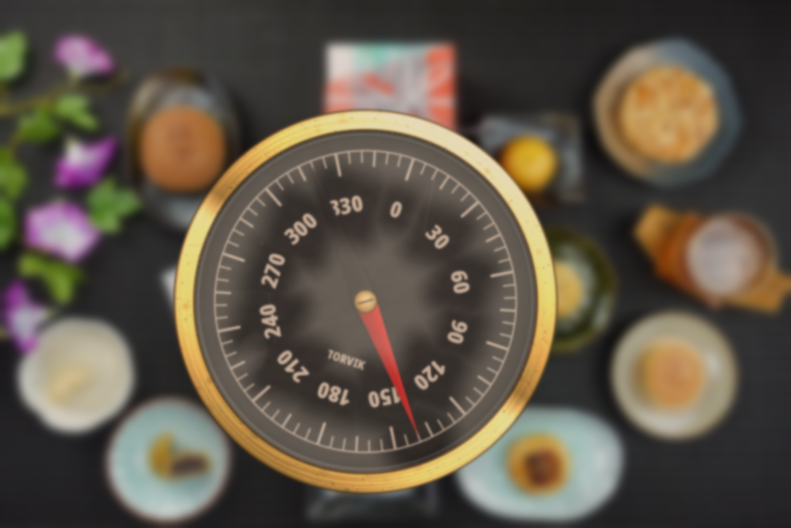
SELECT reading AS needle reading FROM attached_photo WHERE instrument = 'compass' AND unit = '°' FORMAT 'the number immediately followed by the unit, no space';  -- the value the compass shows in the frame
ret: 140°
